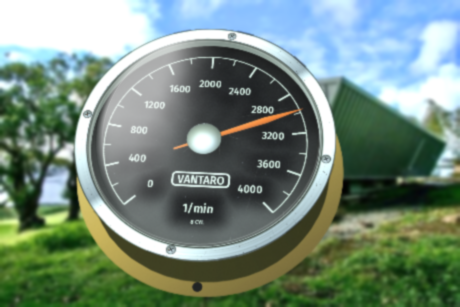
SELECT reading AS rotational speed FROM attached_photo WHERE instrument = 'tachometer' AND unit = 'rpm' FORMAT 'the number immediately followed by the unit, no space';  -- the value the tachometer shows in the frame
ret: 3000rpm
